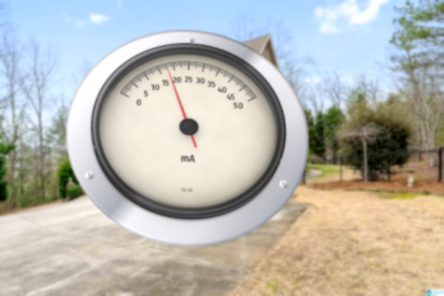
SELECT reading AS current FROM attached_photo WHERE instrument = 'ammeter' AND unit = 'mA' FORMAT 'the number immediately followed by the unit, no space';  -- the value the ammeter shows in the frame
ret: 17.5mA
